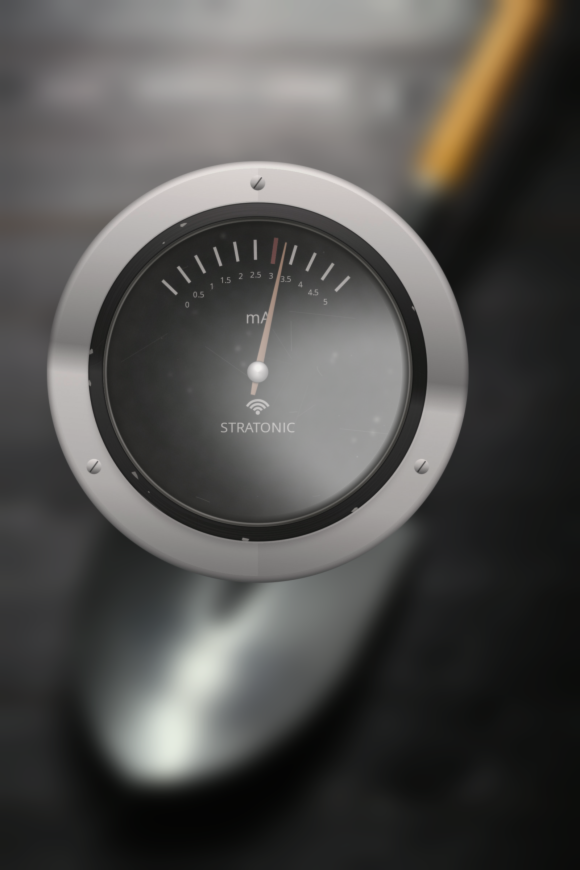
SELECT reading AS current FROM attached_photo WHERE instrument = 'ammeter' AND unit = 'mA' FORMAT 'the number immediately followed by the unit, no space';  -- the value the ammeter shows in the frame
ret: 3.25mA
